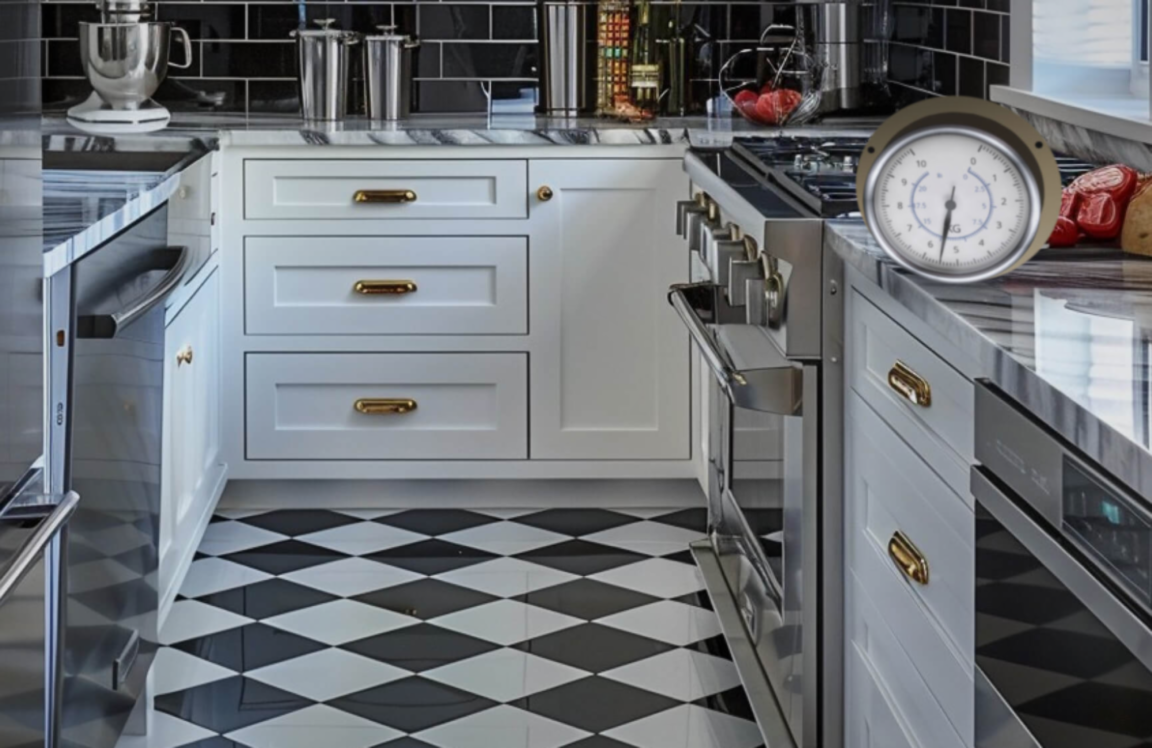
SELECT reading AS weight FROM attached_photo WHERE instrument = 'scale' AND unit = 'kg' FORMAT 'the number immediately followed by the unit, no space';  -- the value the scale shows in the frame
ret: 5.5kg
